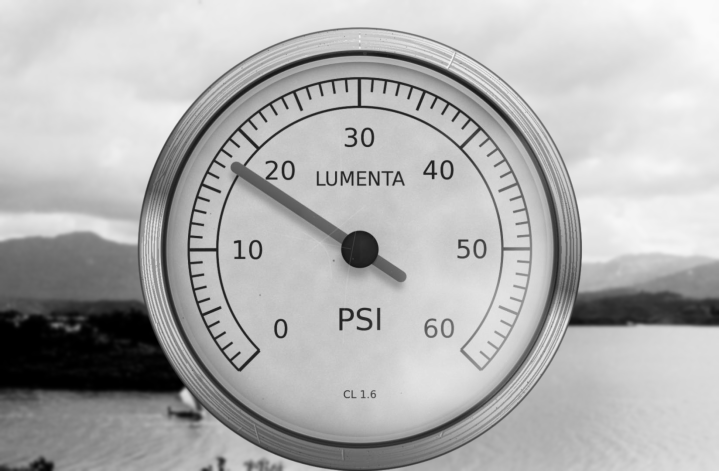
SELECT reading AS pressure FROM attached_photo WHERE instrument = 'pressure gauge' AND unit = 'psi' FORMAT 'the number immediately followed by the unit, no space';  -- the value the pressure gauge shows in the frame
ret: 17.5psi
